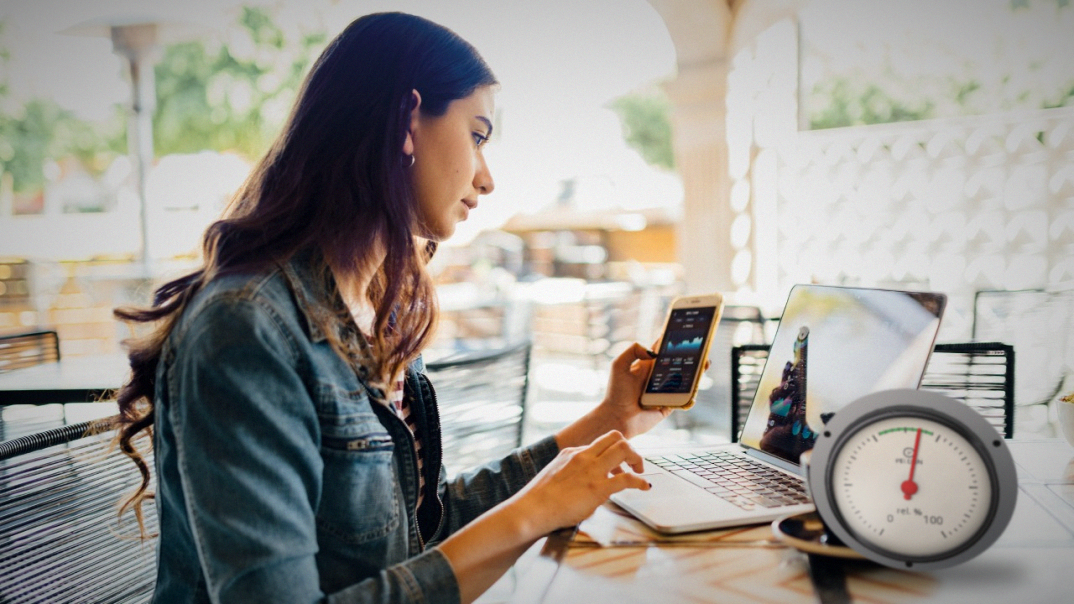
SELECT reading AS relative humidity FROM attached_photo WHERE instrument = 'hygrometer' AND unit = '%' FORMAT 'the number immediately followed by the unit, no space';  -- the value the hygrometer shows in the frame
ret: 54%
